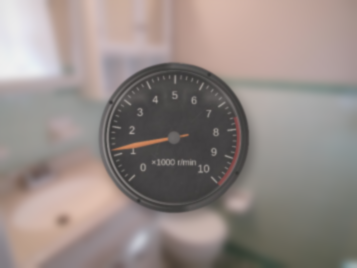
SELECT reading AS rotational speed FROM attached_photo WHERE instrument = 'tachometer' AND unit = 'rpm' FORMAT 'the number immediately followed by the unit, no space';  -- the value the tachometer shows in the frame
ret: 1200rpm
